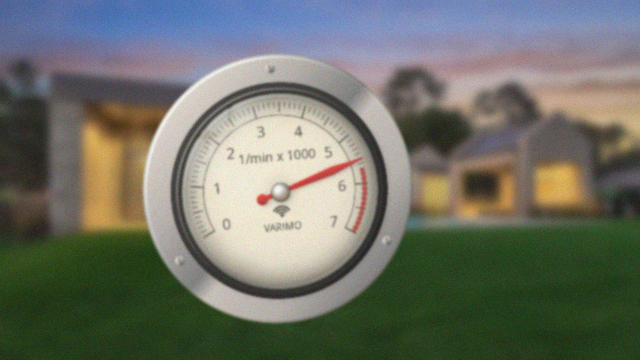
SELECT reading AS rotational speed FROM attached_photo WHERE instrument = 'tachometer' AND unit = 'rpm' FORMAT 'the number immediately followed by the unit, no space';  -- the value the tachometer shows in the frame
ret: 5500rpm
